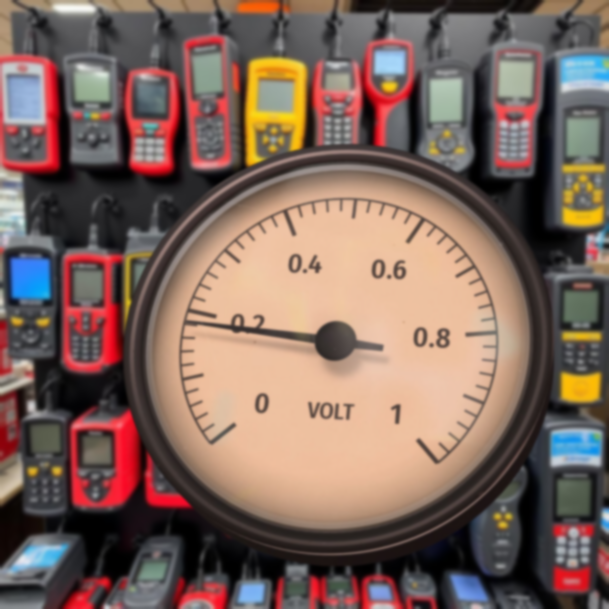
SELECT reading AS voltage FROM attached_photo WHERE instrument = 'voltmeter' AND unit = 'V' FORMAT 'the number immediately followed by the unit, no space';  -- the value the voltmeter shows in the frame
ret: 0.18V
